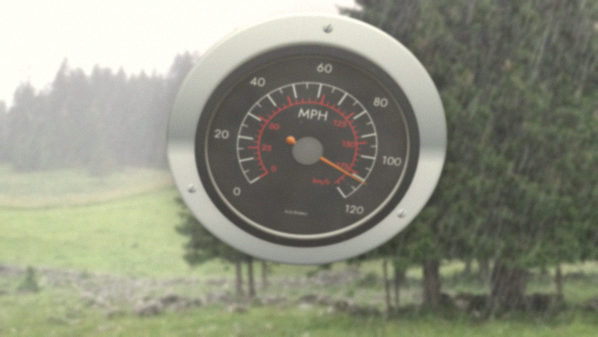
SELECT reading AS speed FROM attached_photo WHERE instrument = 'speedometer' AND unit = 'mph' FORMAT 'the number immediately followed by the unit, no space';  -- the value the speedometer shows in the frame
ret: 110mph
